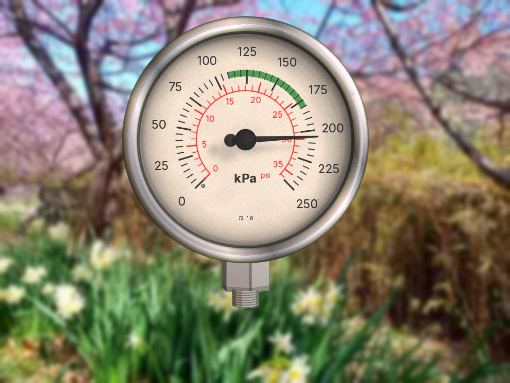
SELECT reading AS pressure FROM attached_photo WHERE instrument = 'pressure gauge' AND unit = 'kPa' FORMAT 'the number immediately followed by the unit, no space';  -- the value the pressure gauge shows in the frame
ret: 205kPa
